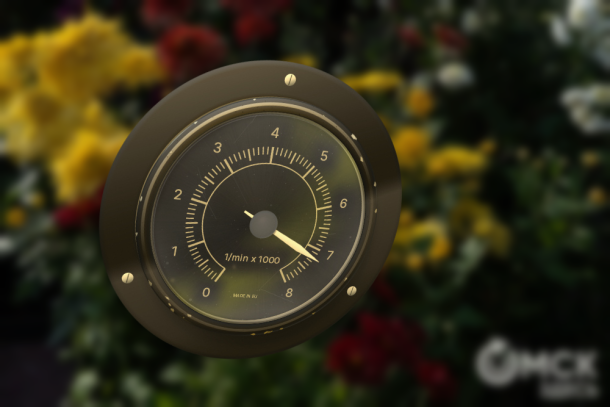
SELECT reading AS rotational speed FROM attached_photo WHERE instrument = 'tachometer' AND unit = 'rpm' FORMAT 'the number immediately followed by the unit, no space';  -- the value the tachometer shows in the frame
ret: 7200rpm
